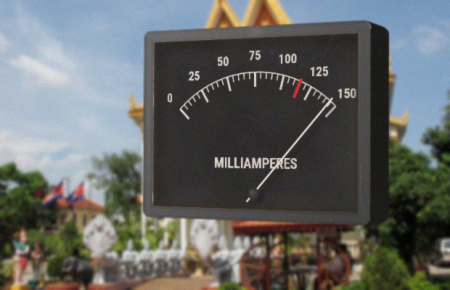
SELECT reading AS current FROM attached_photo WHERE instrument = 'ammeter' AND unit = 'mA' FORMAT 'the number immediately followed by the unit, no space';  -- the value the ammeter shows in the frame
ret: 145mA
